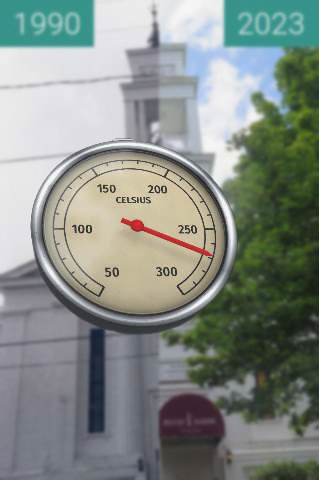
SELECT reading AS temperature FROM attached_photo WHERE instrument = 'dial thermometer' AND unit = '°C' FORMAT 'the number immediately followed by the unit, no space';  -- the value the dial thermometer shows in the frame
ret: 270°C
